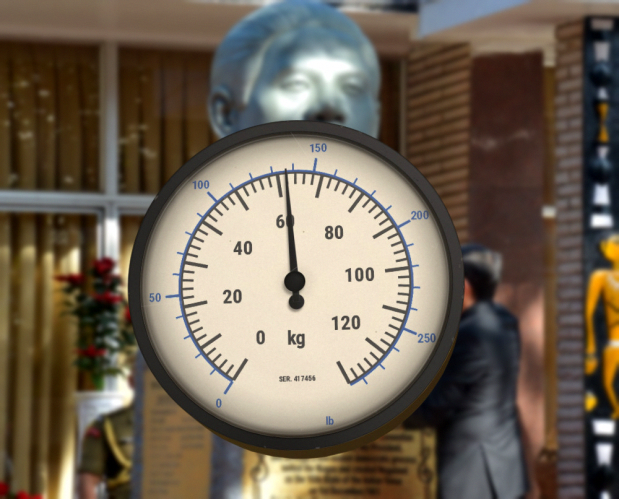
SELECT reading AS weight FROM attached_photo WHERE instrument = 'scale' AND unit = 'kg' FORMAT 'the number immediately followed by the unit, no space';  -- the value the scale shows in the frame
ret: 62kg
